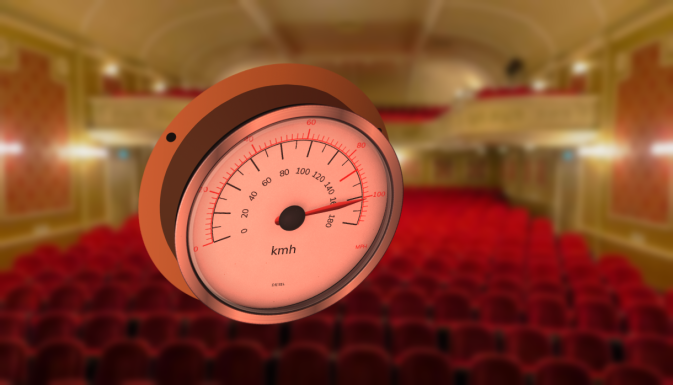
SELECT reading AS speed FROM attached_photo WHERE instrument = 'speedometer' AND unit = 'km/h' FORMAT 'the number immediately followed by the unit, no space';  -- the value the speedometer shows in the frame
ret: 160km/h
